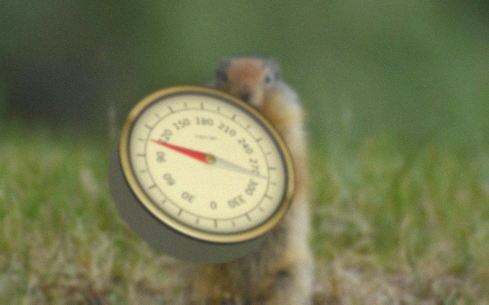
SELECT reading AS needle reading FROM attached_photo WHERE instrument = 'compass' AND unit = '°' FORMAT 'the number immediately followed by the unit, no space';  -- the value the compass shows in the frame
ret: 105°
